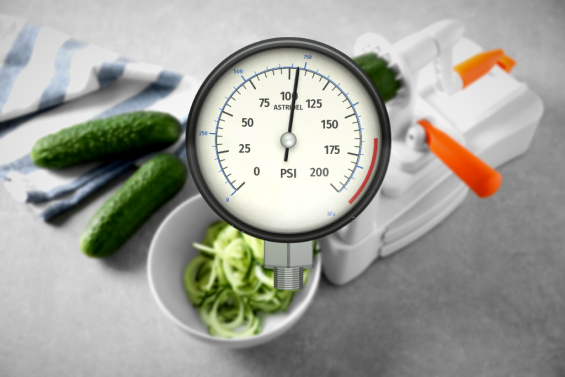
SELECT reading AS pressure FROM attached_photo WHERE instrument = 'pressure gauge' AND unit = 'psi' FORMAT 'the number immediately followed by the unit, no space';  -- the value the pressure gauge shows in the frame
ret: 105psi
